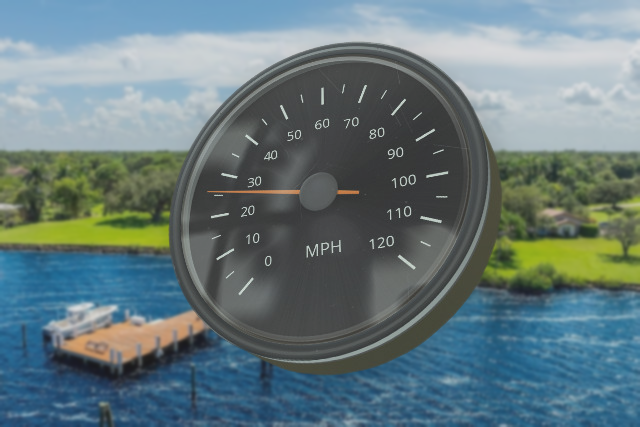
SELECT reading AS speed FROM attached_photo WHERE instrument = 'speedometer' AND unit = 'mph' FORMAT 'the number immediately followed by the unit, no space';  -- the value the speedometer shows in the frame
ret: 25mph
